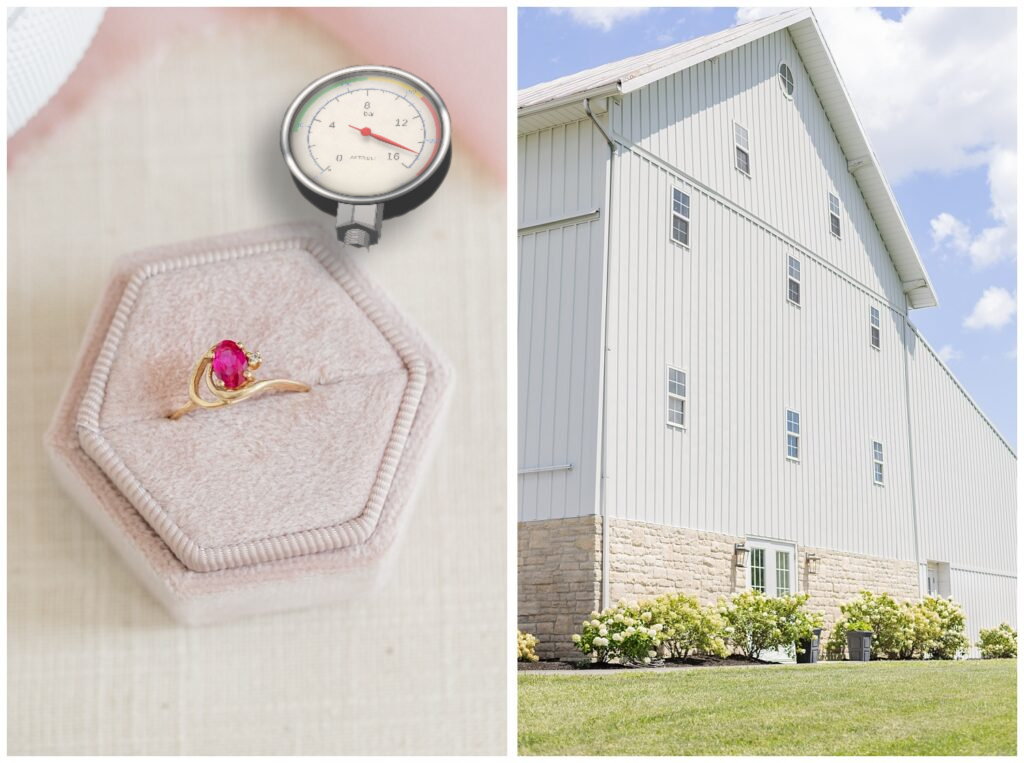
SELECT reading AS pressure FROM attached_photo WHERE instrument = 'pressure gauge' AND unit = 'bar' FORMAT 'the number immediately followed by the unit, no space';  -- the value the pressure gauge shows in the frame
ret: 15bar
